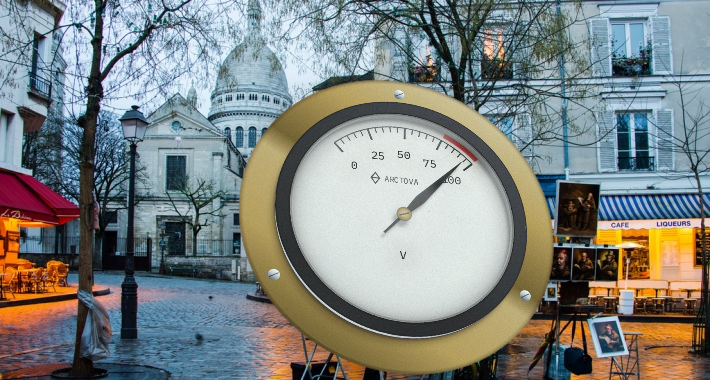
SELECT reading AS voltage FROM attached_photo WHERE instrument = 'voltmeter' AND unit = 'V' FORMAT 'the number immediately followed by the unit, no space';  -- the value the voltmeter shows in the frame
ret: 95V
